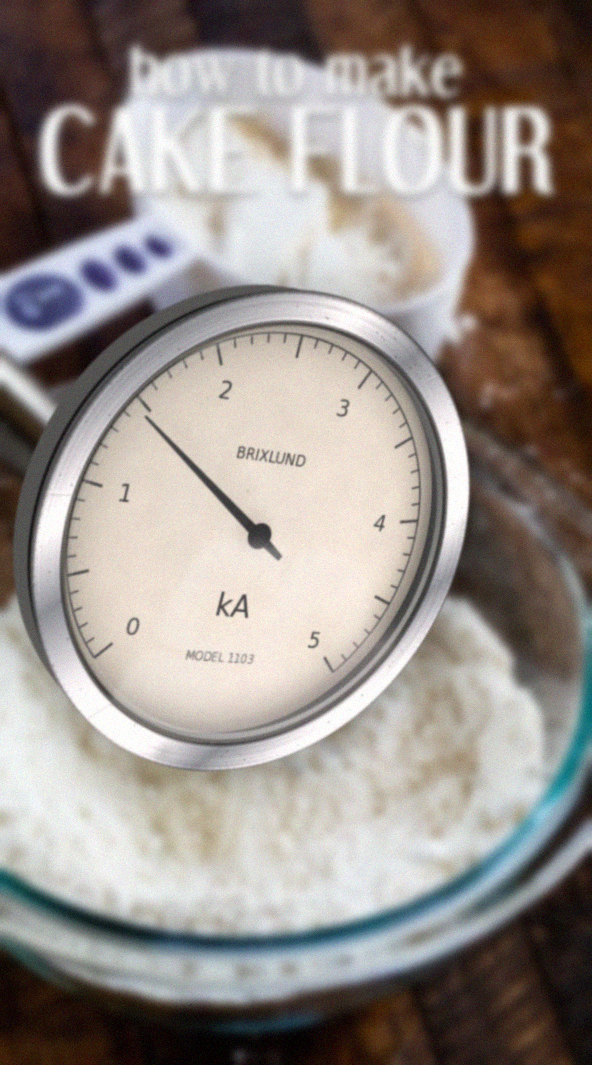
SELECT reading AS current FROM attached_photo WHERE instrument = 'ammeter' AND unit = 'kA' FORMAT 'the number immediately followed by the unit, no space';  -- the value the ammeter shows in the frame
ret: 1.45kA
